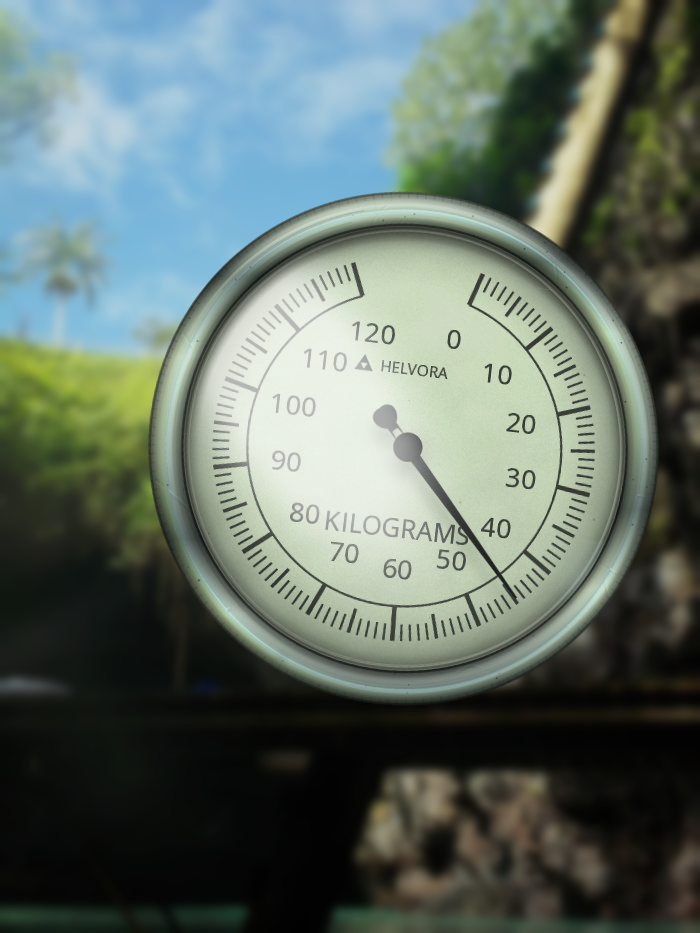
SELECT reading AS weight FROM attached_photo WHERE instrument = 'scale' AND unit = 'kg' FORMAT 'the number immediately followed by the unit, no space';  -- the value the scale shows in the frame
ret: 45kg
